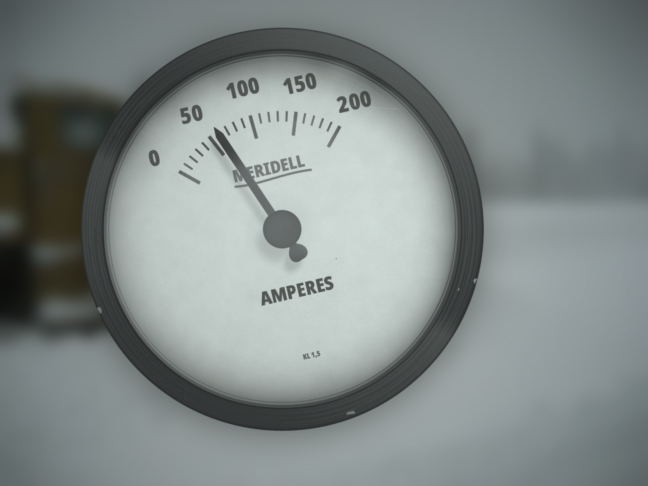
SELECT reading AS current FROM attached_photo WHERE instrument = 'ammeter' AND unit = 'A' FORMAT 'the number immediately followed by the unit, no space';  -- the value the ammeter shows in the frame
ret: 60A
